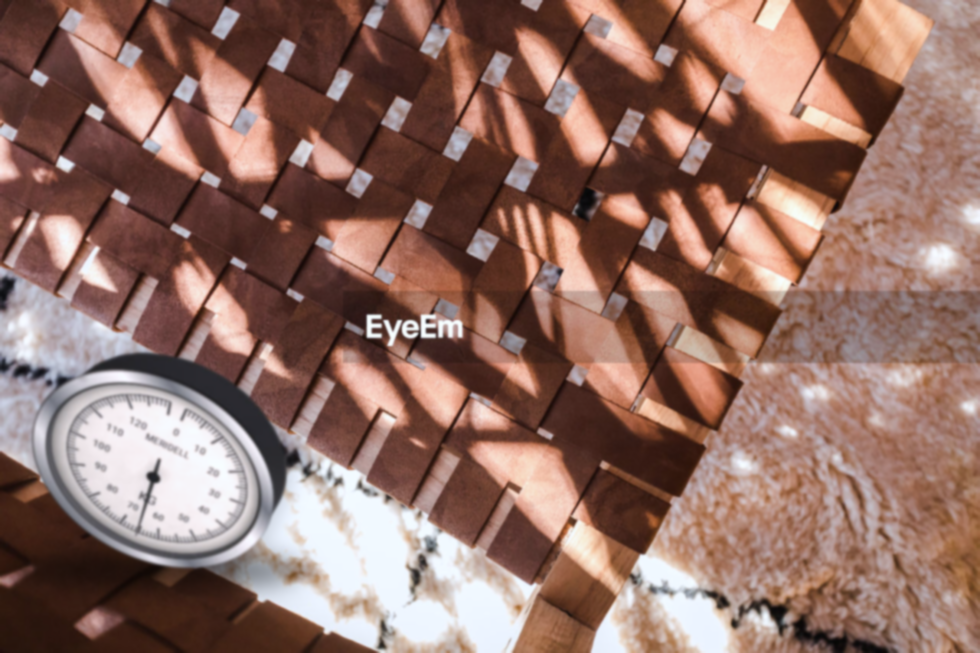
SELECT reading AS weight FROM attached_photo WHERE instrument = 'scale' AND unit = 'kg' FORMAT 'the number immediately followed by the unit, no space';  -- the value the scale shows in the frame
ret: 65kg
